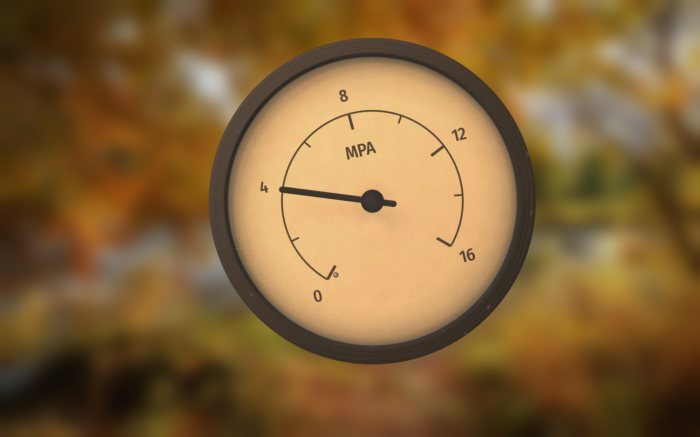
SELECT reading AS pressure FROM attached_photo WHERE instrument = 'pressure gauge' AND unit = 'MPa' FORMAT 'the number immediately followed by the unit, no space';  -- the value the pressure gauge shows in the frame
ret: 4MPa
